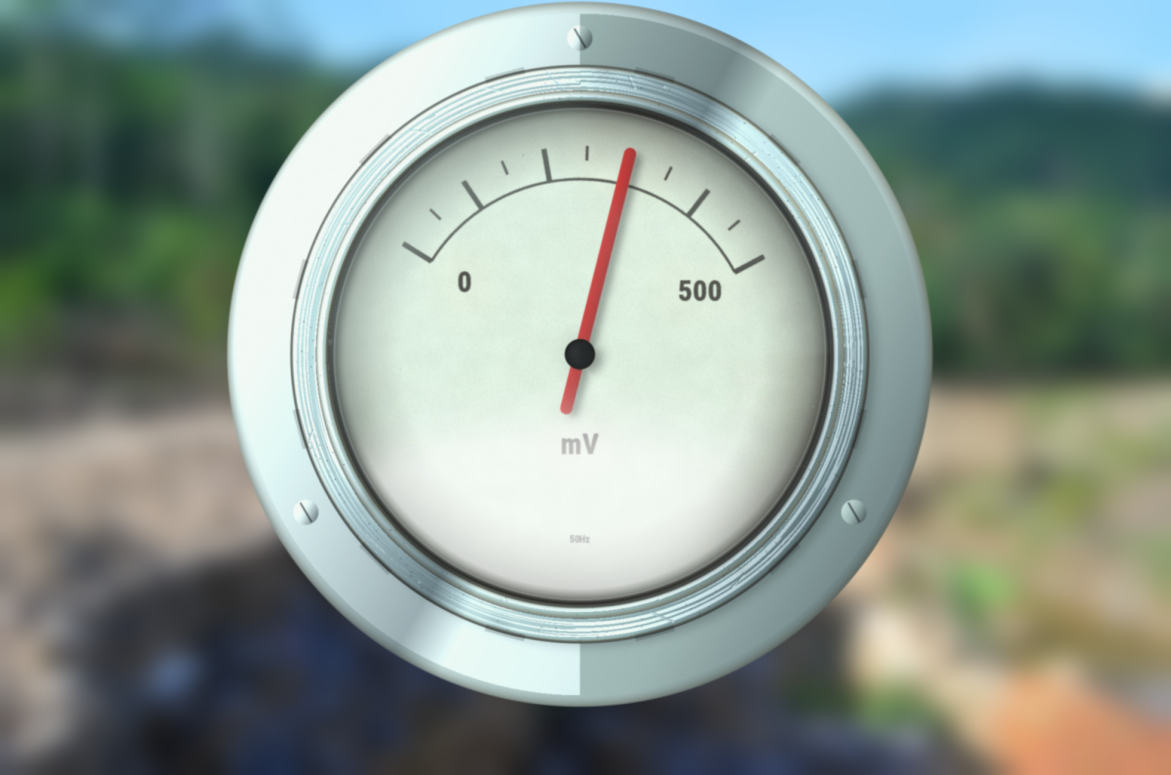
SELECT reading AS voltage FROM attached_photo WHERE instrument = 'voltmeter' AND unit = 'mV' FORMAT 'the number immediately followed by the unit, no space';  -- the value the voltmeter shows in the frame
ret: 300mV
